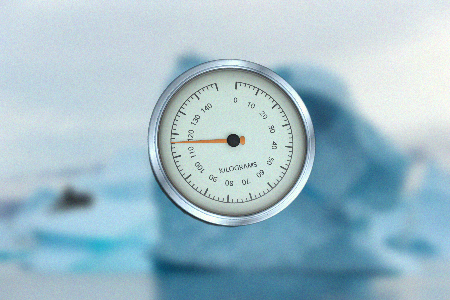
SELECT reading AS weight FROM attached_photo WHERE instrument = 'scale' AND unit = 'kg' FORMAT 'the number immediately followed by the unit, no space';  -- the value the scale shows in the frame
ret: 116kg
